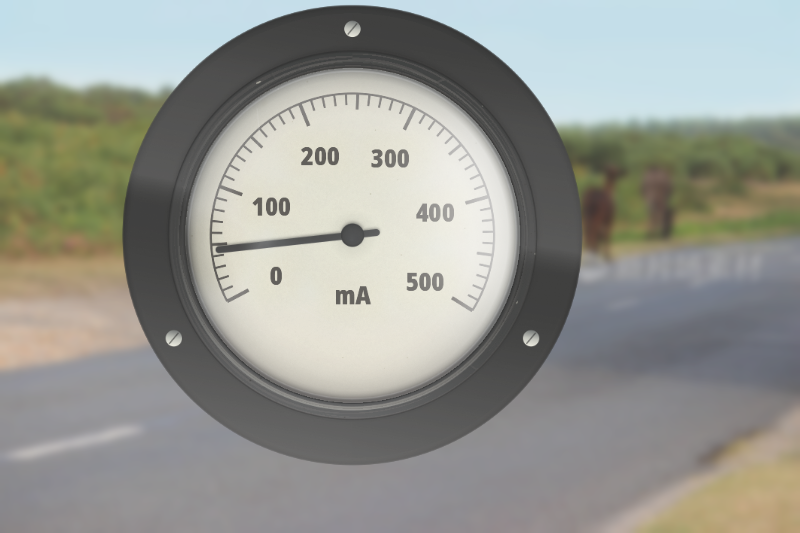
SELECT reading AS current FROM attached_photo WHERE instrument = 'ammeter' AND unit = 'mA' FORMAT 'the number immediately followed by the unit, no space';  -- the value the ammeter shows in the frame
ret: 45mA
